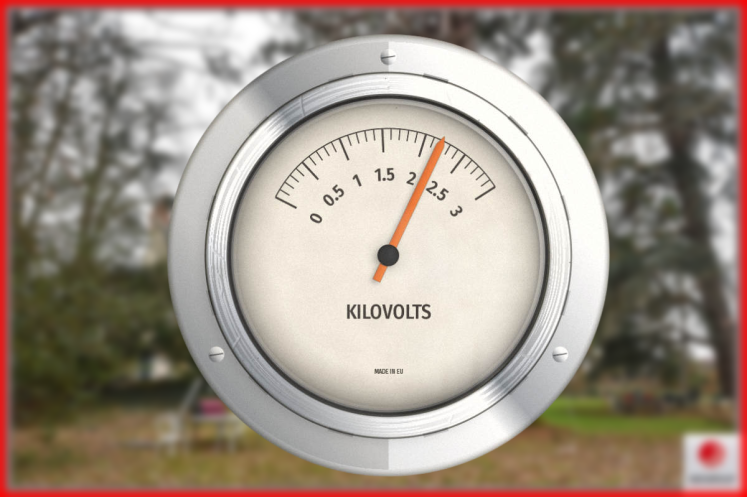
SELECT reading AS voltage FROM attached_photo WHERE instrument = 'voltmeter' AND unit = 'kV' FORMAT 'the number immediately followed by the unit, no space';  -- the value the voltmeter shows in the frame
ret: 2.2kV
